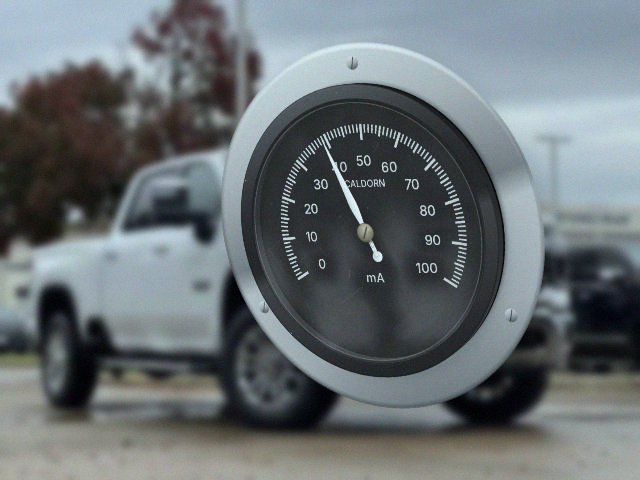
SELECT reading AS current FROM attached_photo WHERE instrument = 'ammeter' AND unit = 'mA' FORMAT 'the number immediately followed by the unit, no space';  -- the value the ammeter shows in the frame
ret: 40mA
